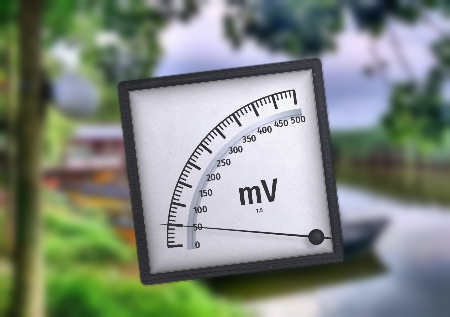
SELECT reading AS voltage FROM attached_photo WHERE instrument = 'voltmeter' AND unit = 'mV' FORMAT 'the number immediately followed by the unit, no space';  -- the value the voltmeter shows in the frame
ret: 50mV
